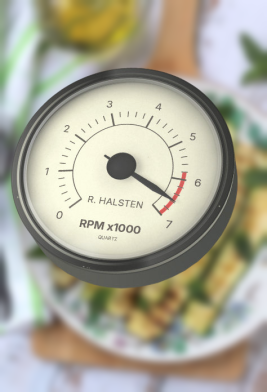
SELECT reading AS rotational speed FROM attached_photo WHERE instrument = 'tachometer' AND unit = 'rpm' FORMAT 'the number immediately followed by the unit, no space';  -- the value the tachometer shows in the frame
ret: 6600rpm
